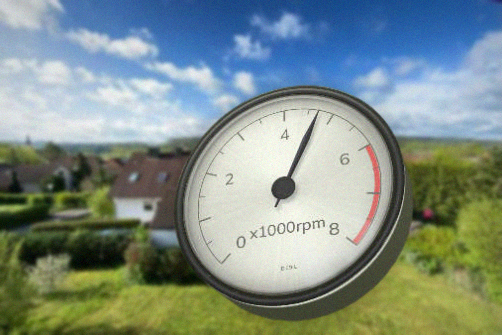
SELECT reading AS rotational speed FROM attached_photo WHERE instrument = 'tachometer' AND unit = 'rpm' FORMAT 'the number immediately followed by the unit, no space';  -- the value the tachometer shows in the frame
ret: 4750rpm
